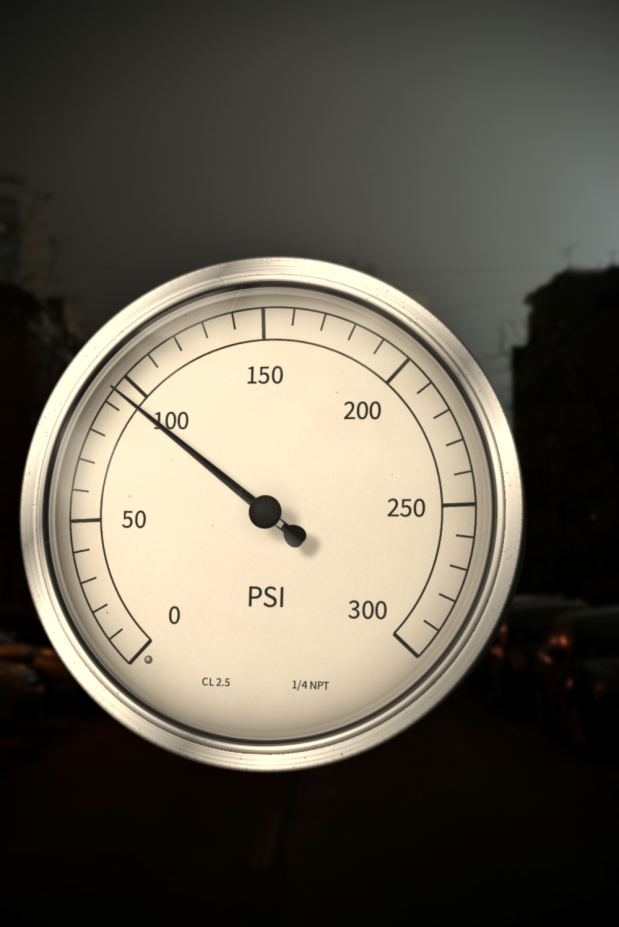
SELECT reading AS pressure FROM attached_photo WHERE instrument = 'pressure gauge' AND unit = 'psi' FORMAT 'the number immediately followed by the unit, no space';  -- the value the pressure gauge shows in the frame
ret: 95psi
